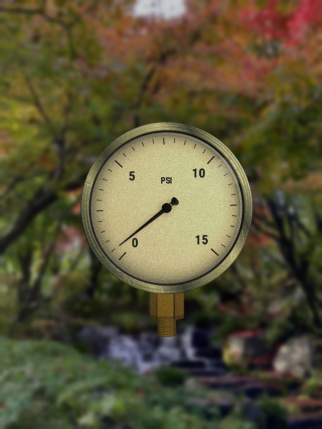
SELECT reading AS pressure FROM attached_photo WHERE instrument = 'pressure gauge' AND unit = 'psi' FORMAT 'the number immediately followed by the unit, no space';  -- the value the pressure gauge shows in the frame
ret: 0.5psi
